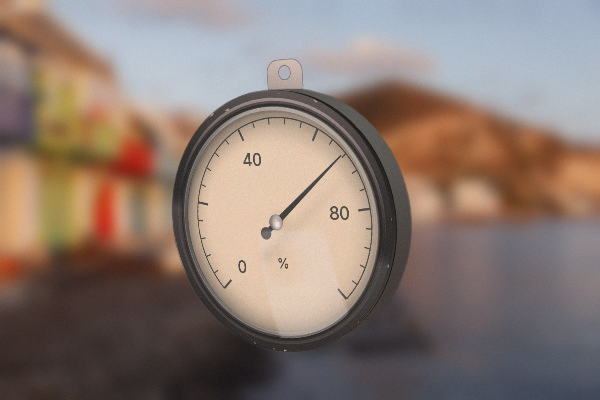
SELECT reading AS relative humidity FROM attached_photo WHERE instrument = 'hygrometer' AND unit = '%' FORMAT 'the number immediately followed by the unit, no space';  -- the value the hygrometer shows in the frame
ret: 68%
